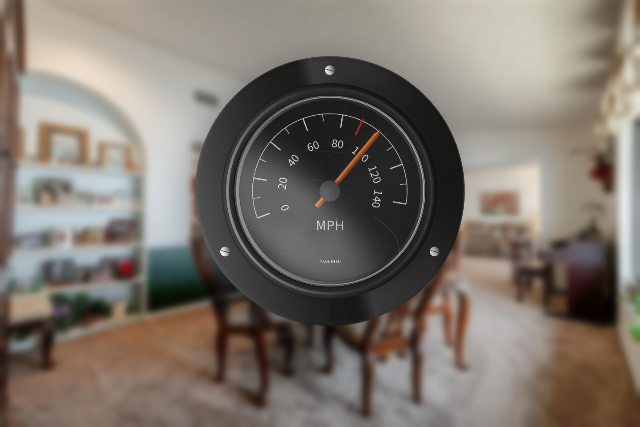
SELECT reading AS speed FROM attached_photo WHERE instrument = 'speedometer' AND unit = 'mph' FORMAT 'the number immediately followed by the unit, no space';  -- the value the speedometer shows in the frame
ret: 100mph
